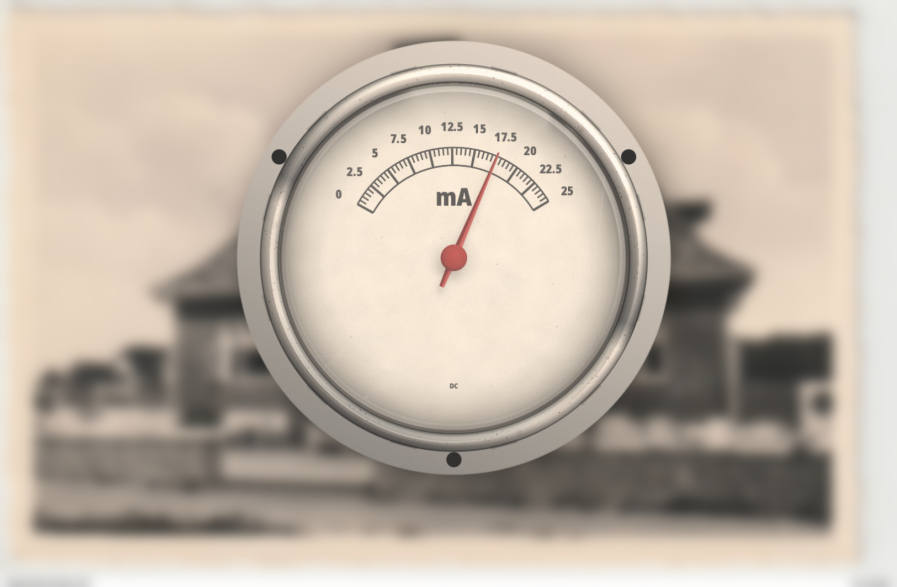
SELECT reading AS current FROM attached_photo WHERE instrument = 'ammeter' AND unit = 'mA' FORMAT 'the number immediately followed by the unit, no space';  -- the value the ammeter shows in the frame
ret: 17.5mA
